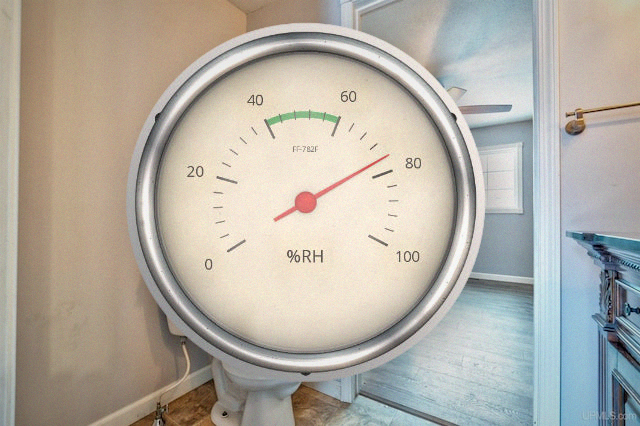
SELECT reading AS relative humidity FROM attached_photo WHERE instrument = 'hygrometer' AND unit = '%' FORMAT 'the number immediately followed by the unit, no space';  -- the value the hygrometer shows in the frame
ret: 76%
